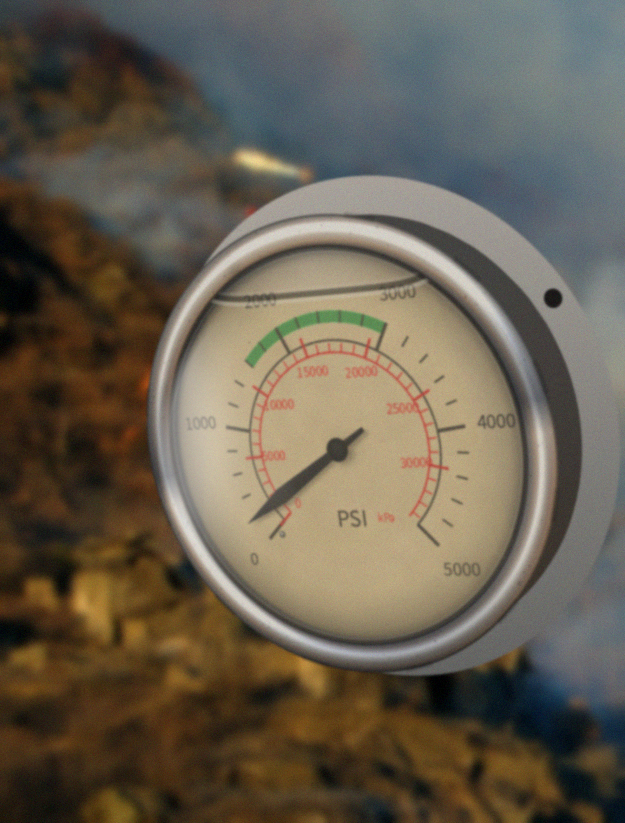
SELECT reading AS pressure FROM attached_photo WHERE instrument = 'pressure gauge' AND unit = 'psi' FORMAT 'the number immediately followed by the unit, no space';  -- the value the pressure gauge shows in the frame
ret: 200psi
